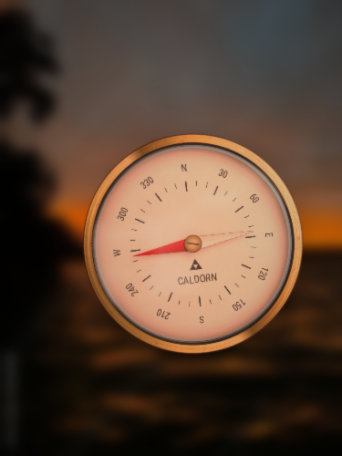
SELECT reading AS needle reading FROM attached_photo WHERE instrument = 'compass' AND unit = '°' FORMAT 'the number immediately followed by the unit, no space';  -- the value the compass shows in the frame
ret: 265°
